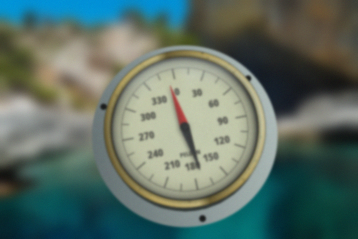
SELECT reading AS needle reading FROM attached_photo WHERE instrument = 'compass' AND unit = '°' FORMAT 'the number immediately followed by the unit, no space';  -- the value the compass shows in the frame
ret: 352.5°
